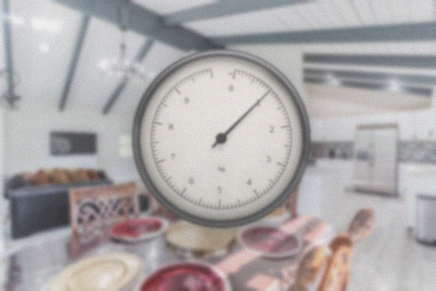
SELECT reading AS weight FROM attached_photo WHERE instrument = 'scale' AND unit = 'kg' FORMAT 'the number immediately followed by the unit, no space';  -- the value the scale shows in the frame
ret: 1kg
